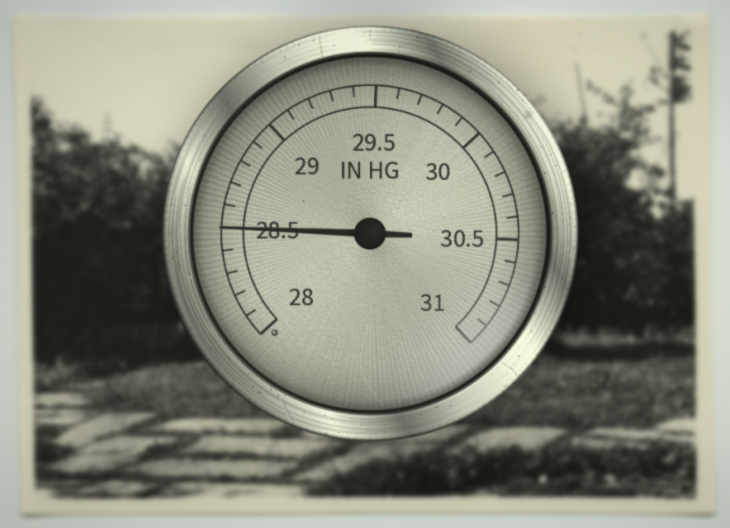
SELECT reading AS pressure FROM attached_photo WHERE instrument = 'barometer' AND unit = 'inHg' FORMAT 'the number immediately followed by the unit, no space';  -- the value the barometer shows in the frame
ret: 28.5inHg
